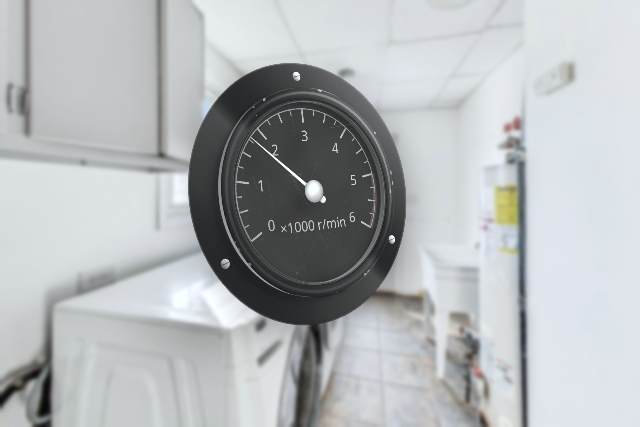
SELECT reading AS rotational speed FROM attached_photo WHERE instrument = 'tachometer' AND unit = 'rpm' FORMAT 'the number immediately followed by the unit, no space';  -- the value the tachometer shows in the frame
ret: 1750rpm
